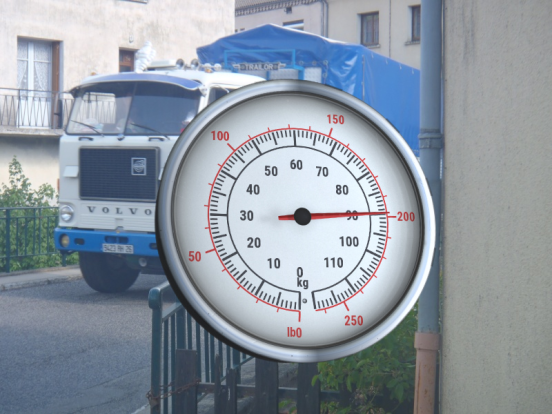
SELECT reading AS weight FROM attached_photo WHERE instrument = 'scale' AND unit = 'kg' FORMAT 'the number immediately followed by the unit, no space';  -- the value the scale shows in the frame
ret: 90kg
